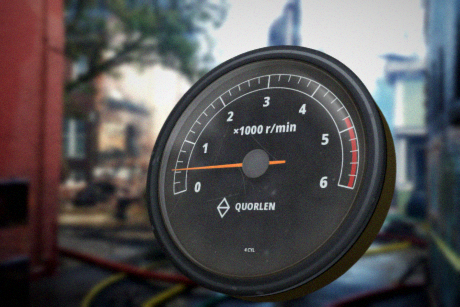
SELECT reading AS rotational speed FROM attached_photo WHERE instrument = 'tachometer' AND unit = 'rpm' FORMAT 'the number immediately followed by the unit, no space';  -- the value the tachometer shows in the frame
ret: 400rpm
